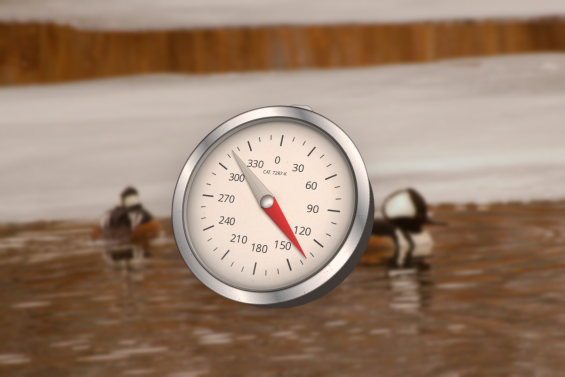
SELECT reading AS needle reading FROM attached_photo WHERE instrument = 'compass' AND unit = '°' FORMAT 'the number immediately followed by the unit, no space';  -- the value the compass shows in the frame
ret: 135°
